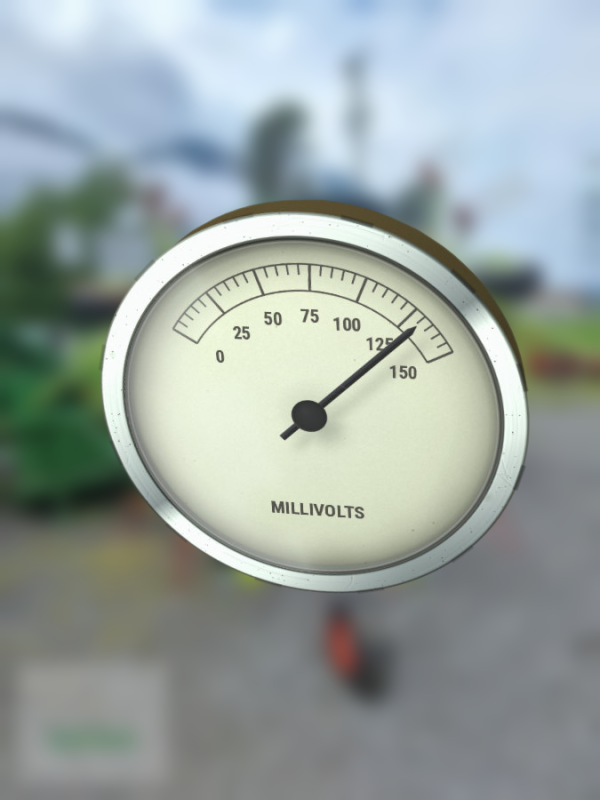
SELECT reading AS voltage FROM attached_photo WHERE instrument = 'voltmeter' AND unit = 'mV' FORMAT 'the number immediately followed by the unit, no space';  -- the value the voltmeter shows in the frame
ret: 130mV
